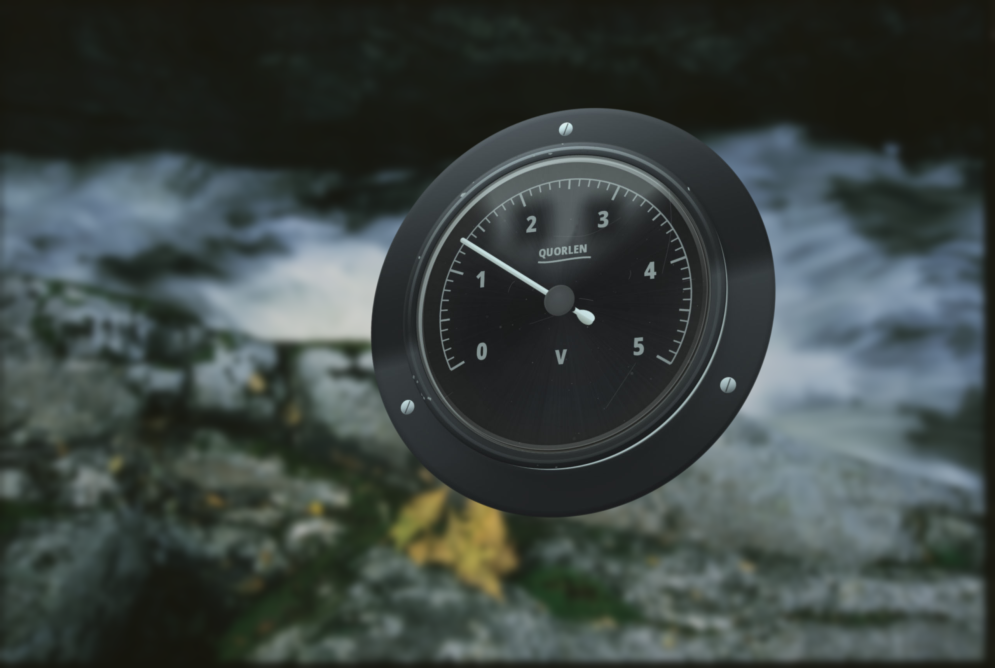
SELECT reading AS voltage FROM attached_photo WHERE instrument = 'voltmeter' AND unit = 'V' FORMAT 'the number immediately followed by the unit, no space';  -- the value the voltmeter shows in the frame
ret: 1.3V
